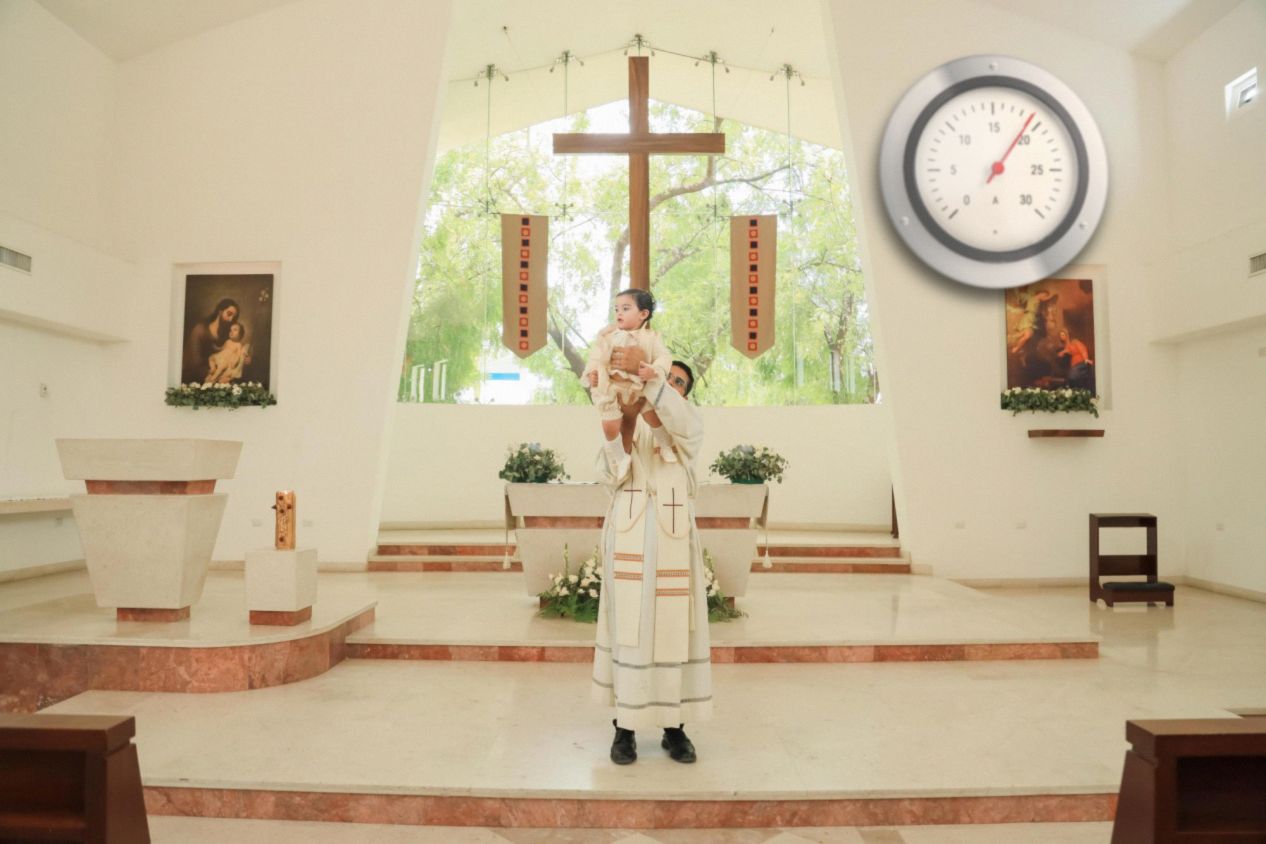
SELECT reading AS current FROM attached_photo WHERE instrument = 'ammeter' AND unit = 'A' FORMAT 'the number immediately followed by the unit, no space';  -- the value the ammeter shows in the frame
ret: 19A
